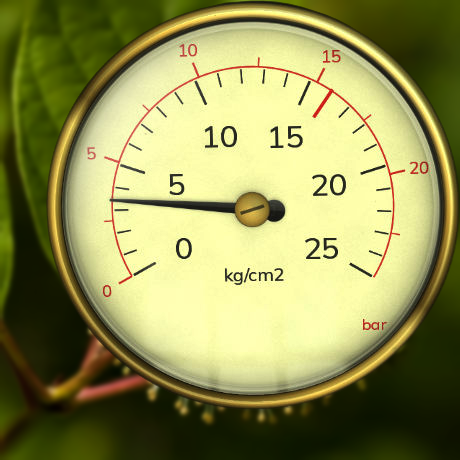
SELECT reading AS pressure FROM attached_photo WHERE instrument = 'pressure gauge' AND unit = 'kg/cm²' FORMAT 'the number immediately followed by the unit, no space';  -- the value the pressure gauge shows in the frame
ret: 3.5kg/cm²
